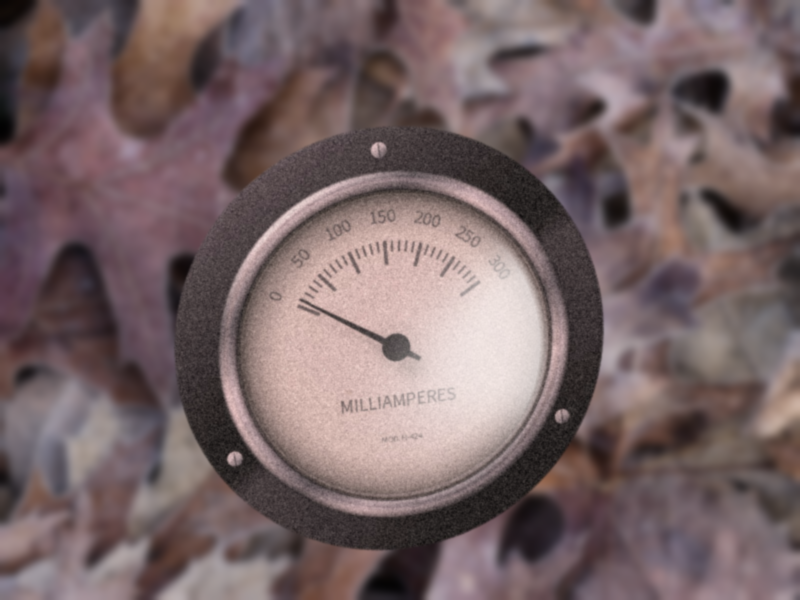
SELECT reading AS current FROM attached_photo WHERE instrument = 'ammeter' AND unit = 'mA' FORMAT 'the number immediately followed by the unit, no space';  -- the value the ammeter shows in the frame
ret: 10mA
